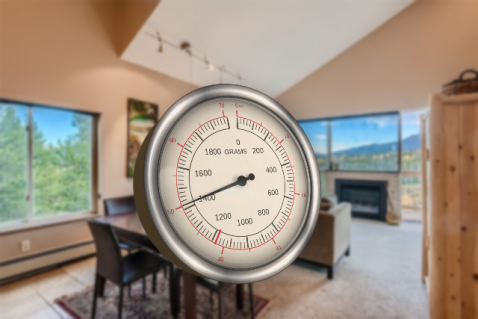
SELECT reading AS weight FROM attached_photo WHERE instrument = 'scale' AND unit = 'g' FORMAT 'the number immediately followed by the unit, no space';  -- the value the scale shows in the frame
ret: 1420g
